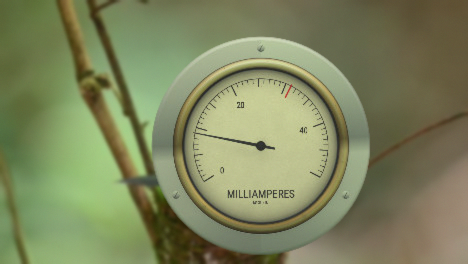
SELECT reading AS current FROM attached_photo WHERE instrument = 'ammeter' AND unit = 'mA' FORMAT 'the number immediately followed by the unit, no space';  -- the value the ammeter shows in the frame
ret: 9mA
